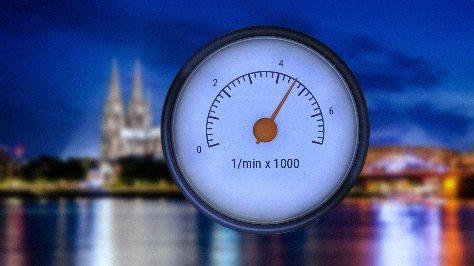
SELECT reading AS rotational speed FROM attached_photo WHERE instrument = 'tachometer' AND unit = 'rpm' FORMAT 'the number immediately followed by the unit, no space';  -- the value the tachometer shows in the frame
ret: 4600rpm
